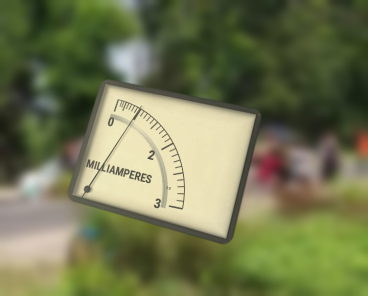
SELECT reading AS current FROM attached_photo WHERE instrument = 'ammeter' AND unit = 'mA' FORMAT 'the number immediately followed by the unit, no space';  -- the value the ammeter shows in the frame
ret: 1mA
